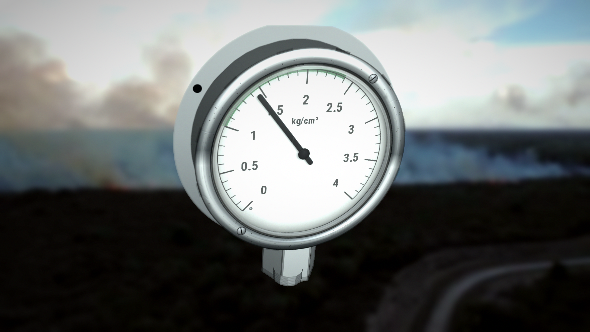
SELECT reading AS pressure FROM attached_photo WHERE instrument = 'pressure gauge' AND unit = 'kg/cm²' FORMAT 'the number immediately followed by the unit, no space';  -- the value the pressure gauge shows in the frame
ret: 1.45kg/cm²
